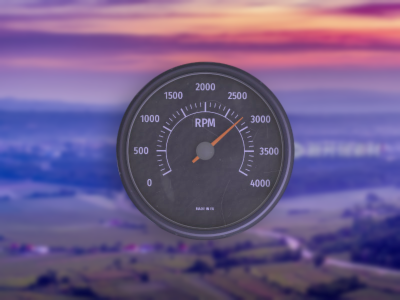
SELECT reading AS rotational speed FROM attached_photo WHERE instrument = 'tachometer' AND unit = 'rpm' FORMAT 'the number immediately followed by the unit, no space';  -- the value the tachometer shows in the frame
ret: 2800rpm
